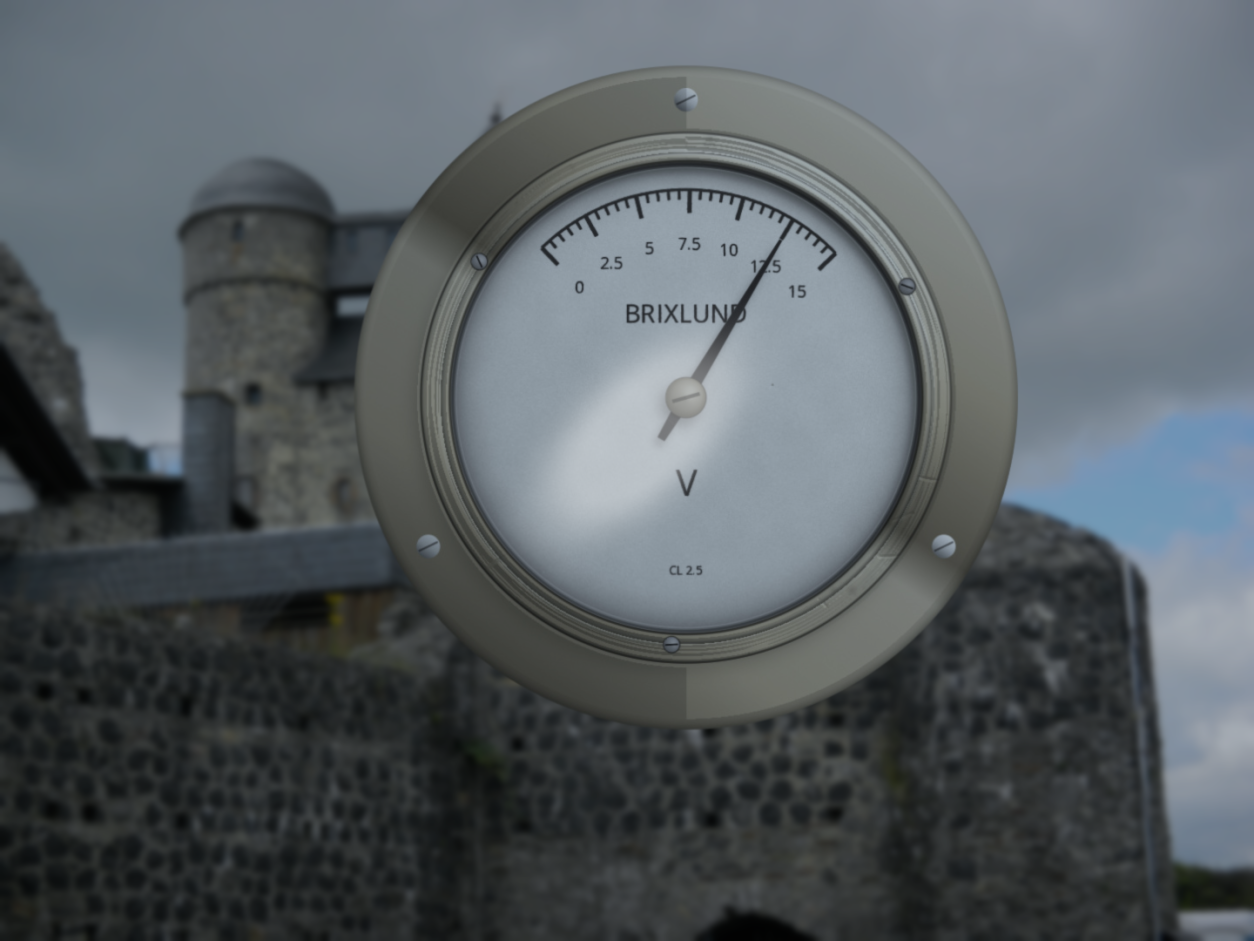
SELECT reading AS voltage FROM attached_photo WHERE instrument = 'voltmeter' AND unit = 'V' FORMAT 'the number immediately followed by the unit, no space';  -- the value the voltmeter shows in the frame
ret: 12.5V
